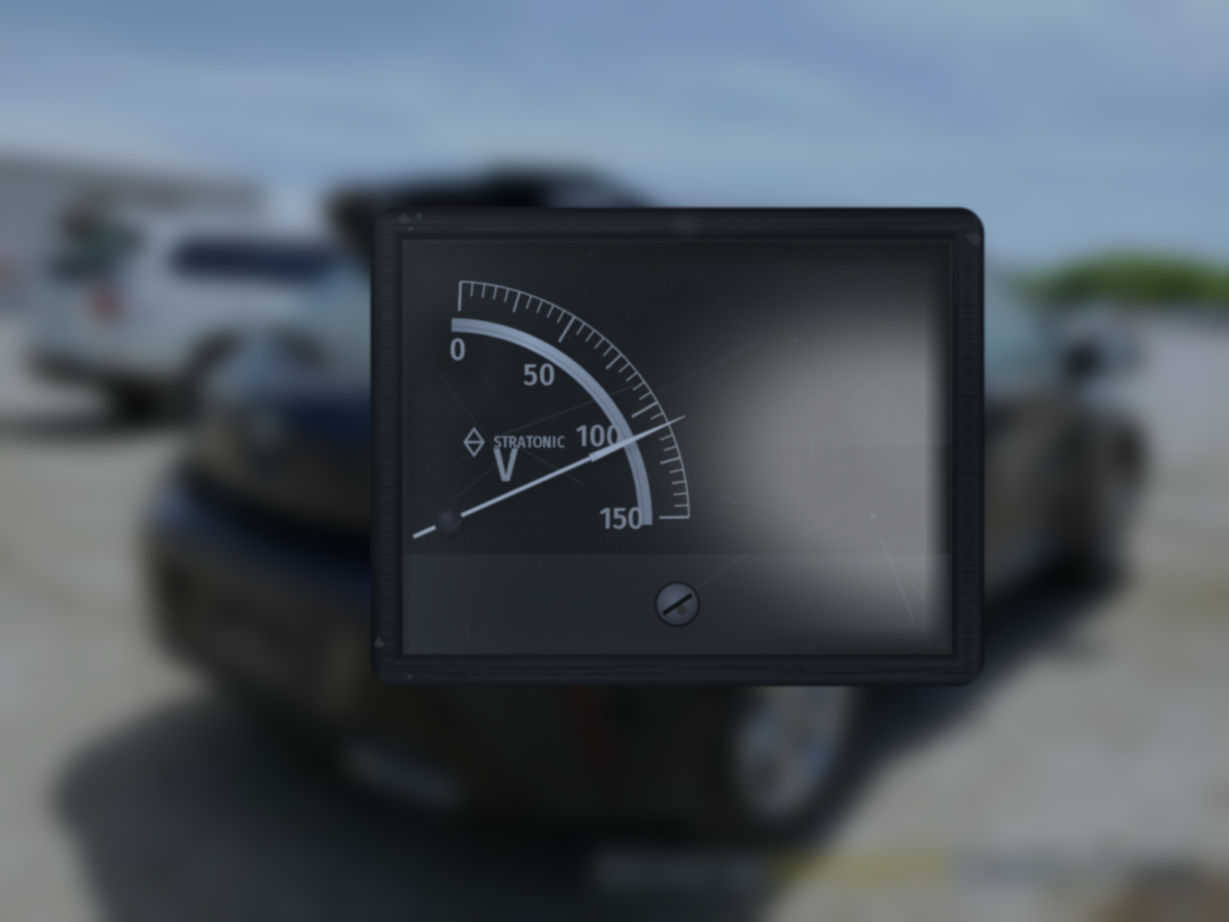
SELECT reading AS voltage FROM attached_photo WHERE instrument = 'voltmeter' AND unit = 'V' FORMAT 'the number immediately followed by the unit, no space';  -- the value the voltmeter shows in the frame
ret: 110V
